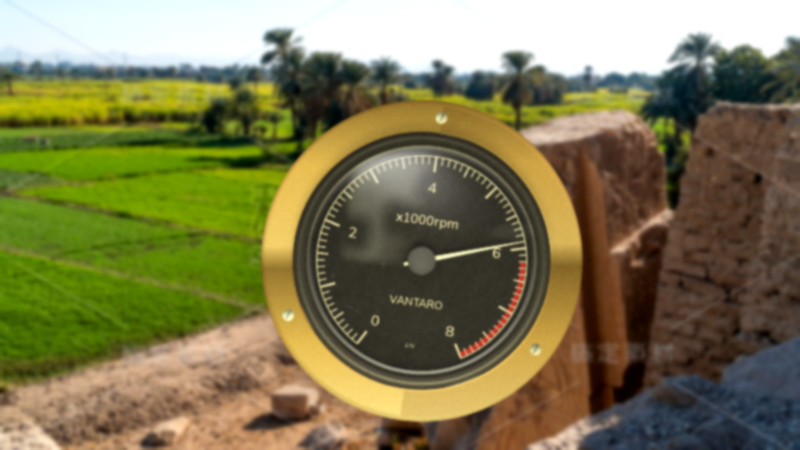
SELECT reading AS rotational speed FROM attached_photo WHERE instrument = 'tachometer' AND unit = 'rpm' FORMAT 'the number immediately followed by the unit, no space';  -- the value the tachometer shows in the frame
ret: 5900rpm
